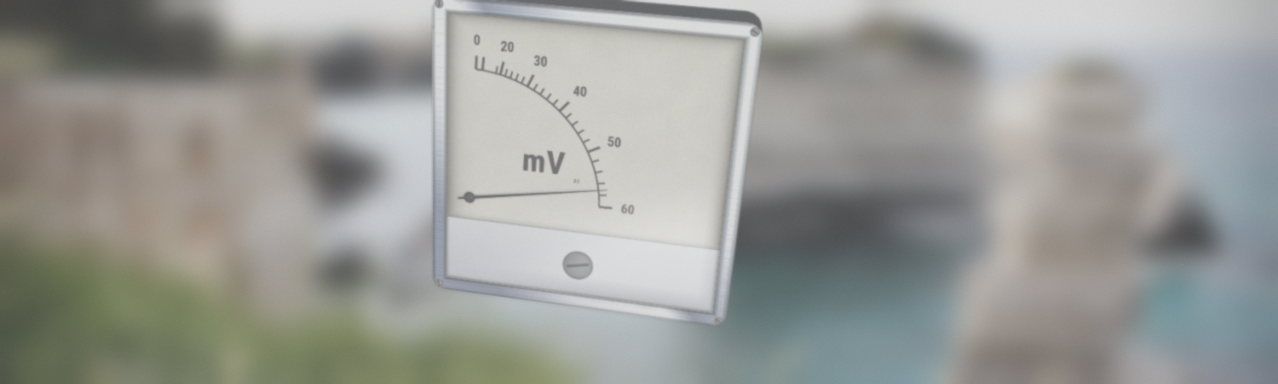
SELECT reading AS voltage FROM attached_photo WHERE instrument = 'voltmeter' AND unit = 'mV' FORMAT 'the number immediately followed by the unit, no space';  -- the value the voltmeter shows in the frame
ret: 57mV
